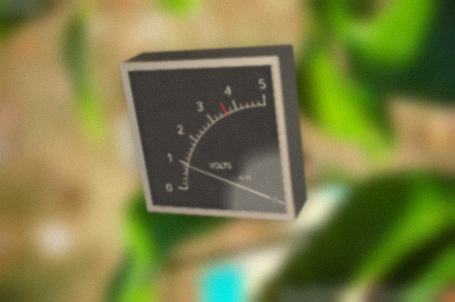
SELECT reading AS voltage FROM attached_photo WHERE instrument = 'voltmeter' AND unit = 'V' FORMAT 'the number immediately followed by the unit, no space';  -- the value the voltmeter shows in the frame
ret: 1V
